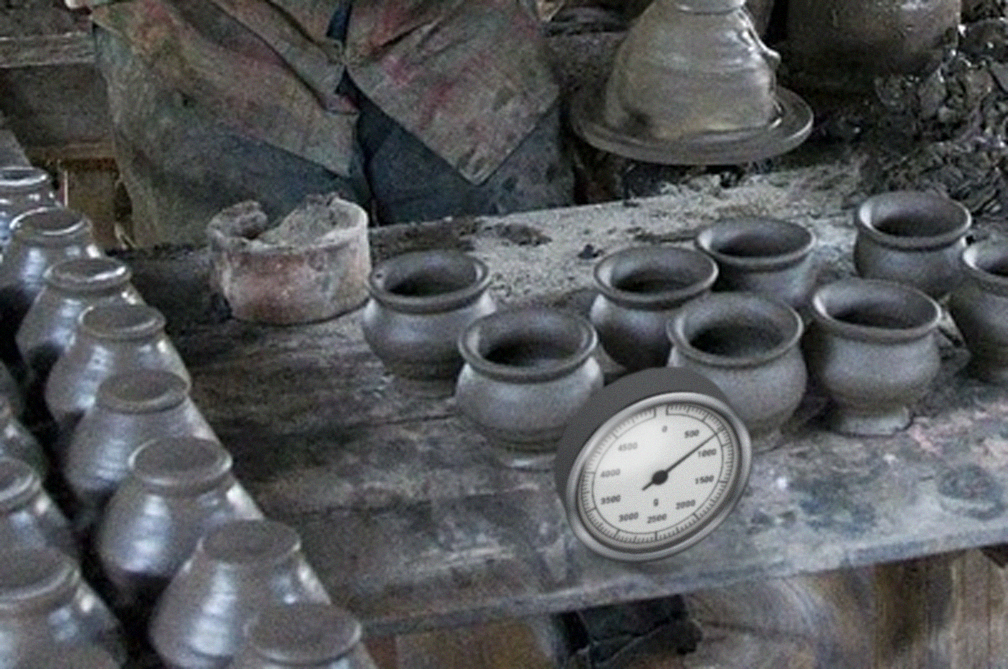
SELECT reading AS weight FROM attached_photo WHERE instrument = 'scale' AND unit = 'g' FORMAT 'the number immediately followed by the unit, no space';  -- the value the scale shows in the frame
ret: 750g
